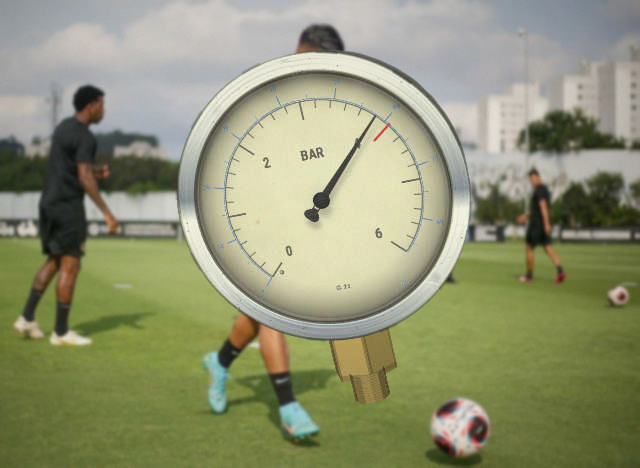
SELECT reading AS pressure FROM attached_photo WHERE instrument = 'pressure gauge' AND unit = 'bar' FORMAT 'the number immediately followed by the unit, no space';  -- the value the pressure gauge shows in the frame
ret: 4bar
